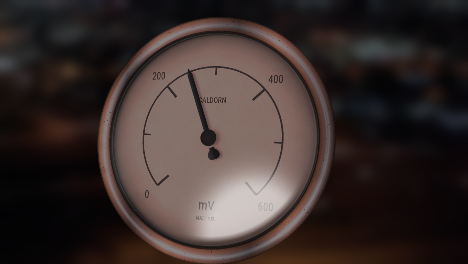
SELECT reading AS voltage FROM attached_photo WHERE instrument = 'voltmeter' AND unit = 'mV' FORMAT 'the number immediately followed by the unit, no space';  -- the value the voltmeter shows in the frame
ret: 250mV
